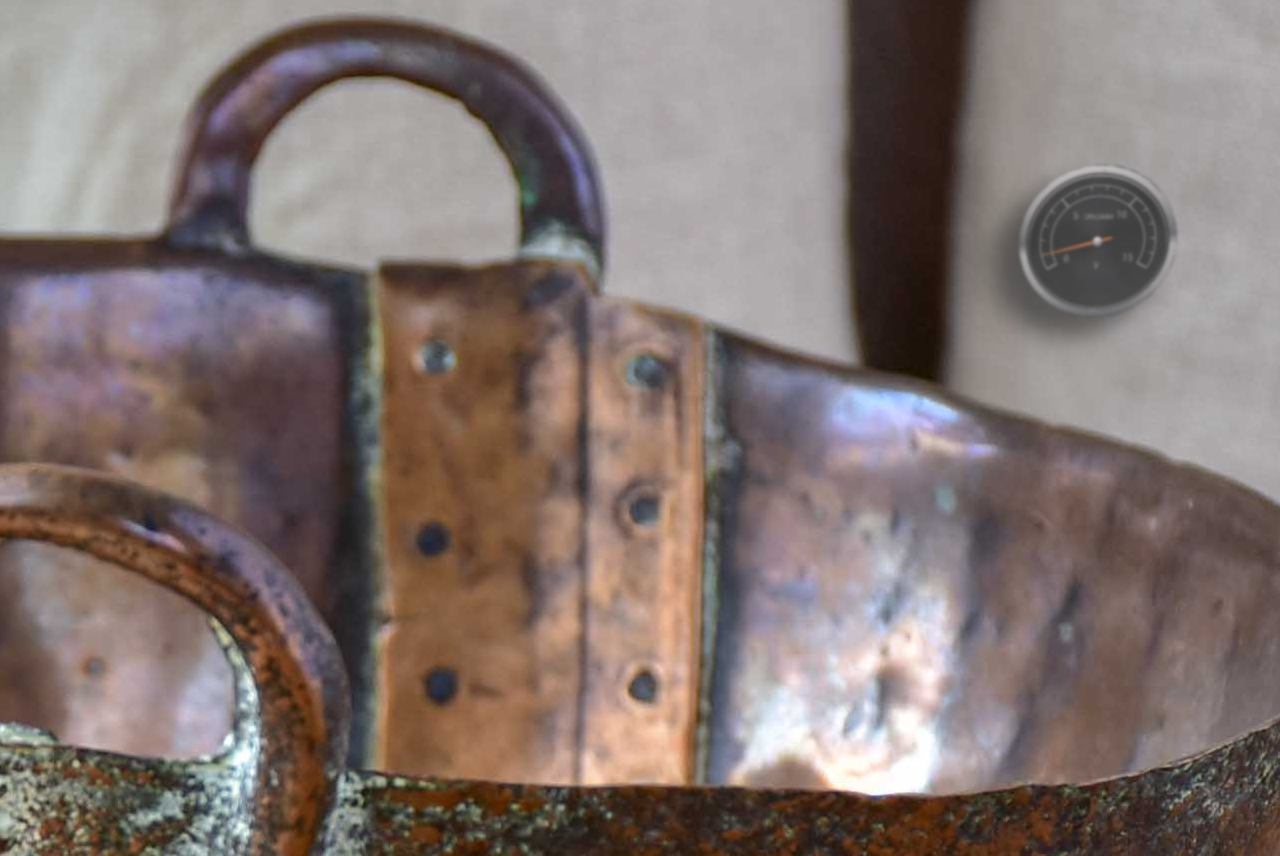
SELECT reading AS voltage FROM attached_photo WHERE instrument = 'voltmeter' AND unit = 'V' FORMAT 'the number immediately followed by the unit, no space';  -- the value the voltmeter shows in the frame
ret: 1V
